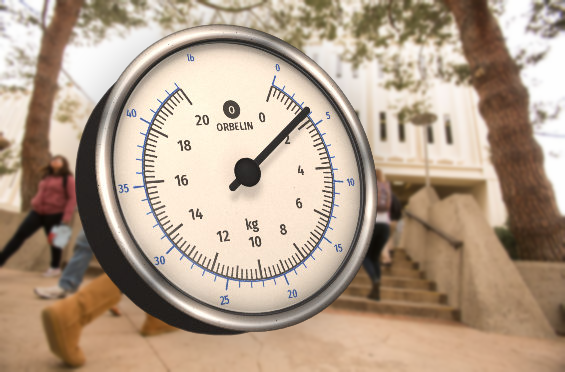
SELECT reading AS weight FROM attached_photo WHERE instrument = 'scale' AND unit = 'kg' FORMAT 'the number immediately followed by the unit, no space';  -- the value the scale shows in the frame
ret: 1.6kg
